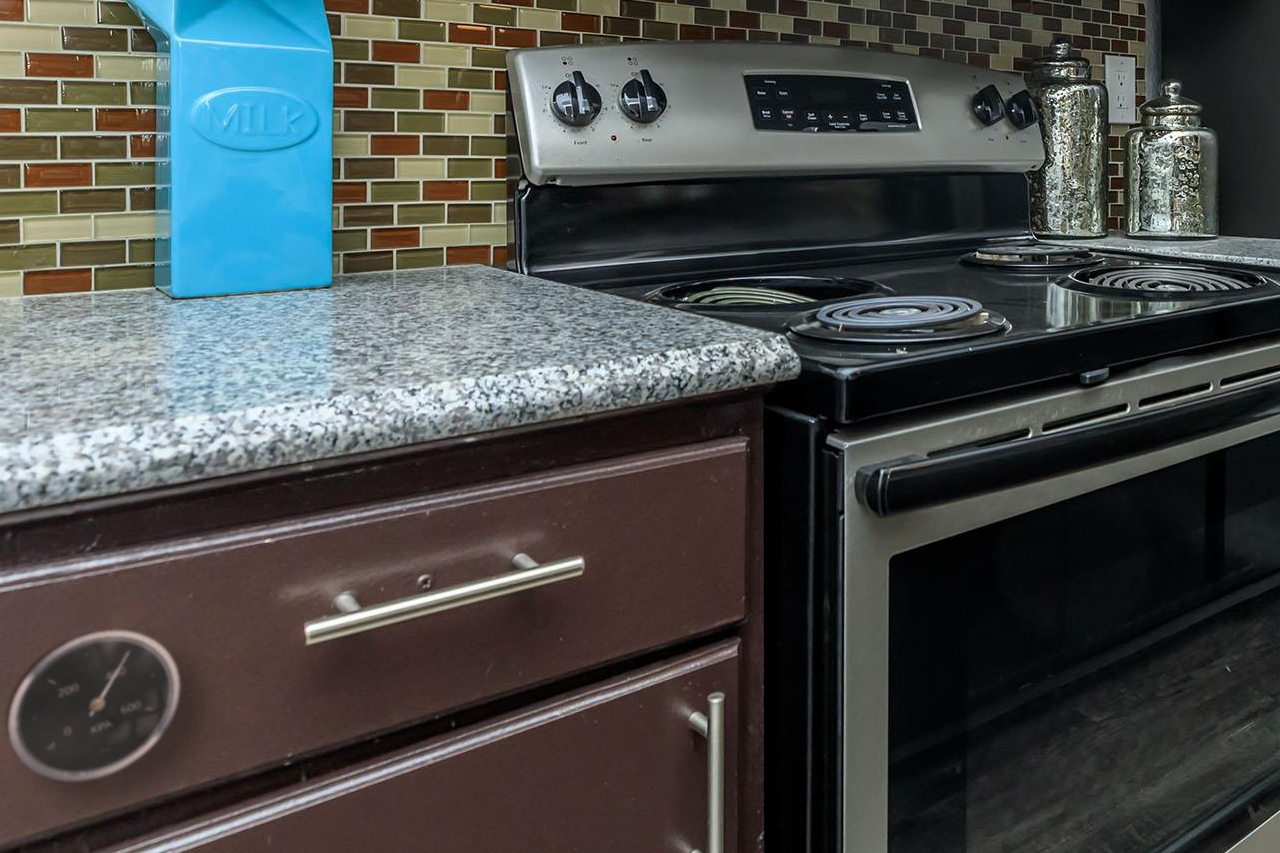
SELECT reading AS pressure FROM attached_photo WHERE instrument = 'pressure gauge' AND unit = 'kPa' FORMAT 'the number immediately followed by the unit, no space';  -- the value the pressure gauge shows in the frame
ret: 400kPa
